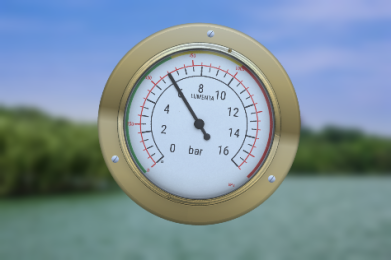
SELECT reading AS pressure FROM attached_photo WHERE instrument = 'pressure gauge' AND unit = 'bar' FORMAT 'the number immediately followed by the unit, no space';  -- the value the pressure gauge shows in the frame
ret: 6bar
